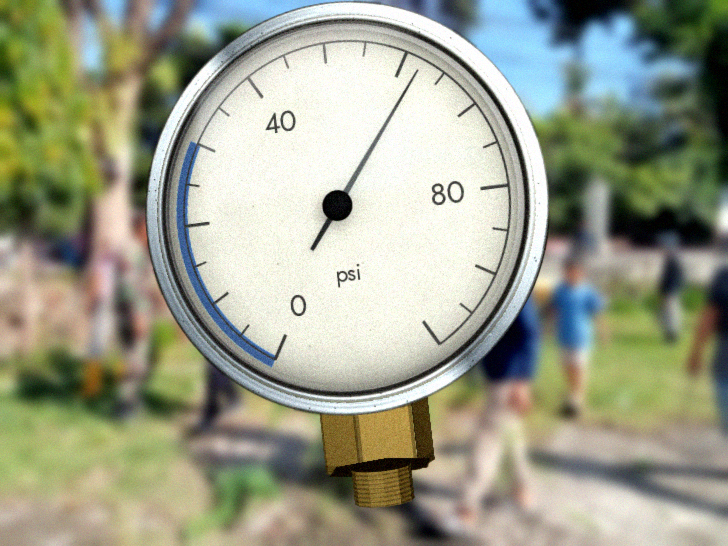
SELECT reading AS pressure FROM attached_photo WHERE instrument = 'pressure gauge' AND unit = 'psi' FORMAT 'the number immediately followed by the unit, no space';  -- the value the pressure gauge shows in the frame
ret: 62.5psi
